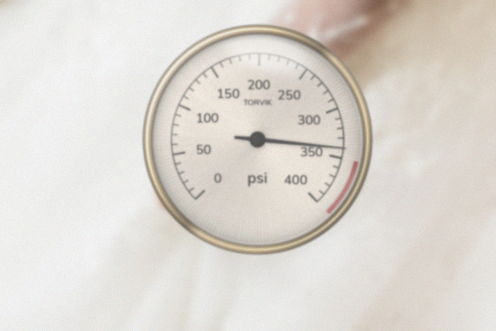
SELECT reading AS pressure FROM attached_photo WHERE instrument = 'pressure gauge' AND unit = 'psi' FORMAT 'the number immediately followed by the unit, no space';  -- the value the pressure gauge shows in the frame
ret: 340psi
